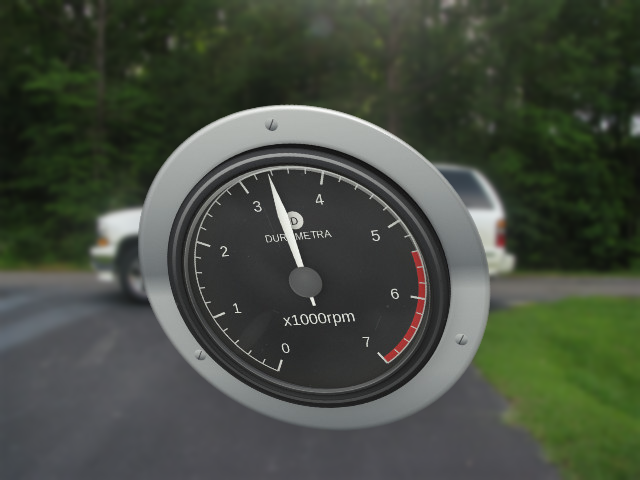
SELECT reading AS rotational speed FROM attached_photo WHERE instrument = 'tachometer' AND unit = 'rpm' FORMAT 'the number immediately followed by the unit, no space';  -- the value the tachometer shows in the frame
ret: 3400rpm
